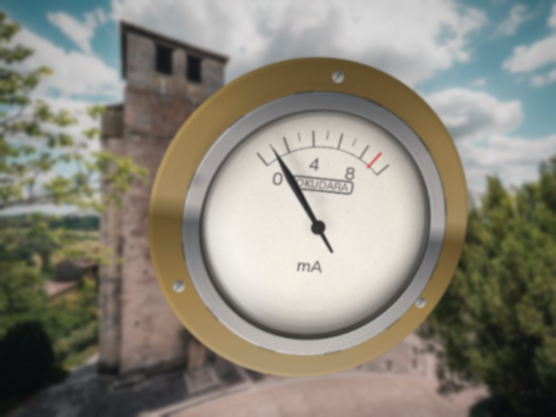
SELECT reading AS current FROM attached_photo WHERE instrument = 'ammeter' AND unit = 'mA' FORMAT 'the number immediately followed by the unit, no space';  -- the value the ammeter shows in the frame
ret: 1mA
